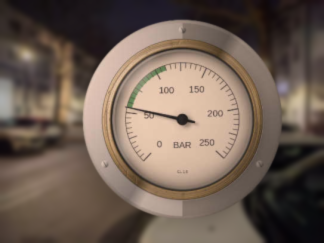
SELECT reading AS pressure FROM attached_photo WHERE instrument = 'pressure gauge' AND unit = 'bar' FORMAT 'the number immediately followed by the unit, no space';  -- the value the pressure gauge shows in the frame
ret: 55bar
